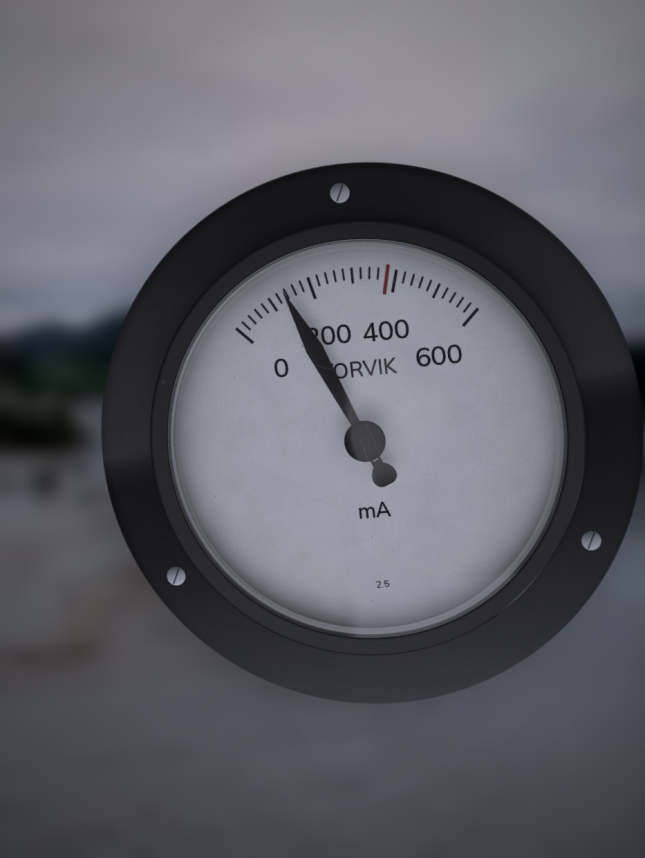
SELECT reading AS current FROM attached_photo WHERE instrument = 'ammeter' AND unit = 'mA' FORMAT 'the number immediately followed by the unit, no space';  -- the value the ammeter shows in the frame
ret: 140mA
